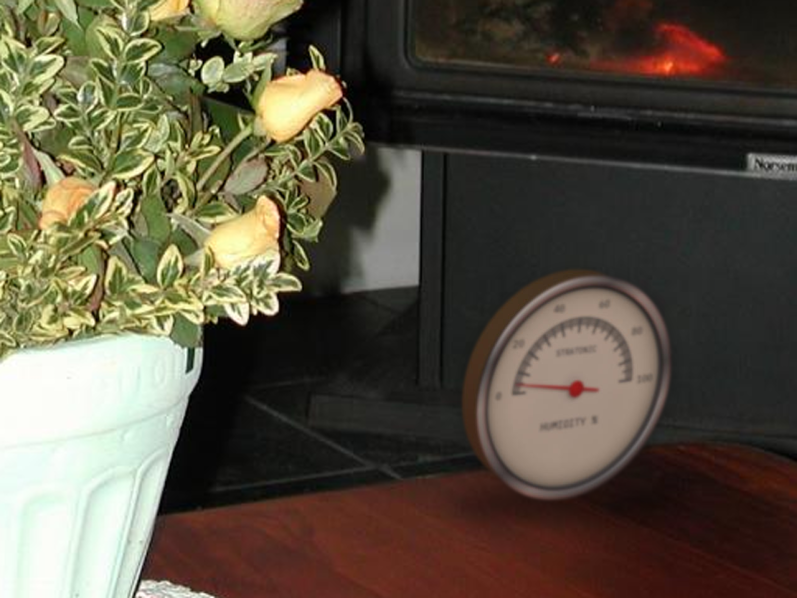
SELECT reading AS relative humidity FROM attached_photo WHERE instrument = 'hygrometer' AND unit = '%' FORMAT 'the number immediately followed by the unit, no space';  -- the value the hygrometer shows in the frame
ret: 5%
